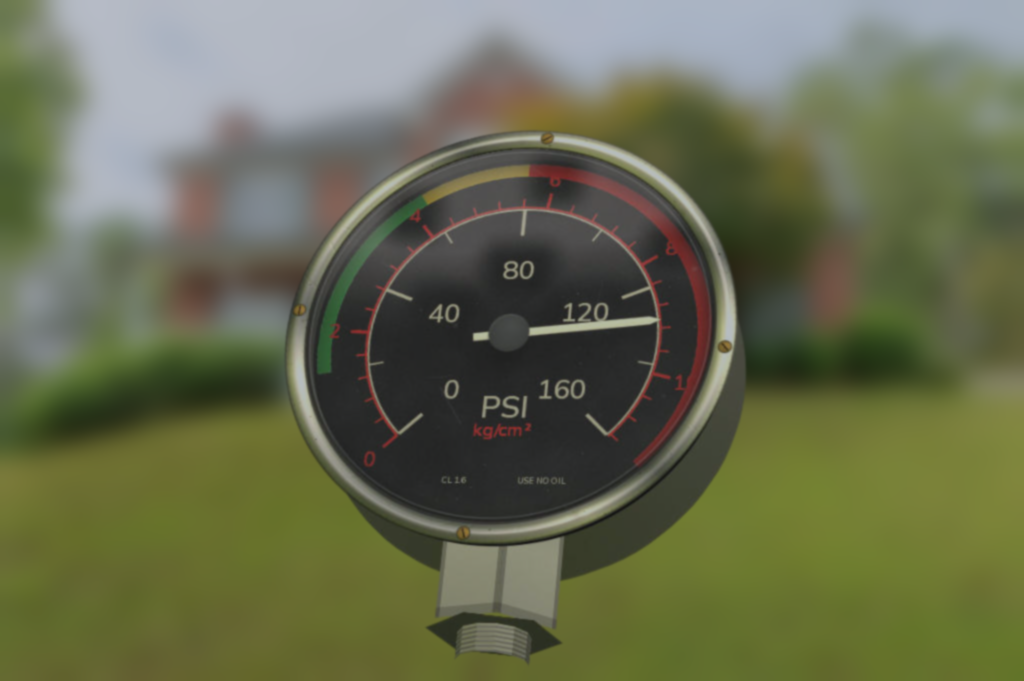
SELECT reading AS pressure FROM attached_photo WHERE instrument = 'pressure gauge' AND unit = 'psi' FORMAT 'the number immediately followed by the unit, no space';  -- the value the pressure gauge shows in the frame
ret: 130psi
